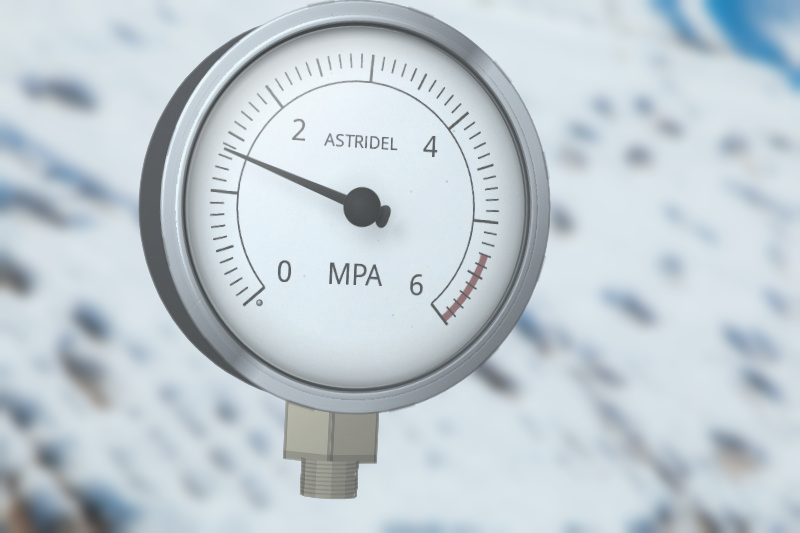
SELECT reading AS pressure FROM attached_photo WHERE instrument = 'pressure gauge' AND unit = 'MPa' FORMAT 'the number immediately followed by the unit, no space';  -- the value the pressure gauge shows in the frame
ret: 1.35MPa
